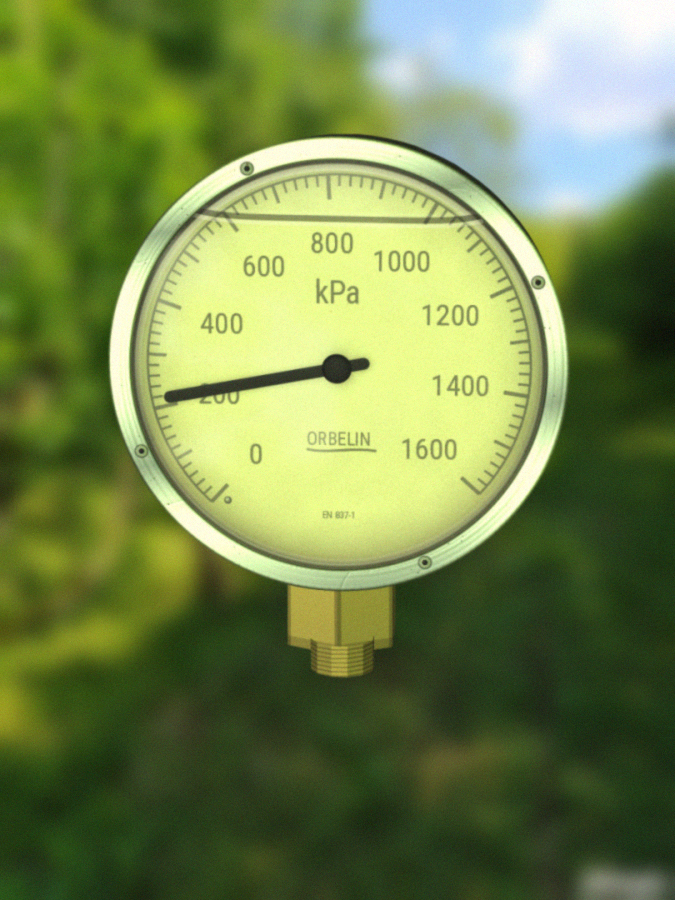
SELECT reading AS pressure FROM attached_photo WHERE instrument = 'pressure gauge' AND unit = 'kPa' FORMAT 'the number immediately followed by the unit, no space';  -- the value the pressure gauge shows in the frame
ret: 220kPa
